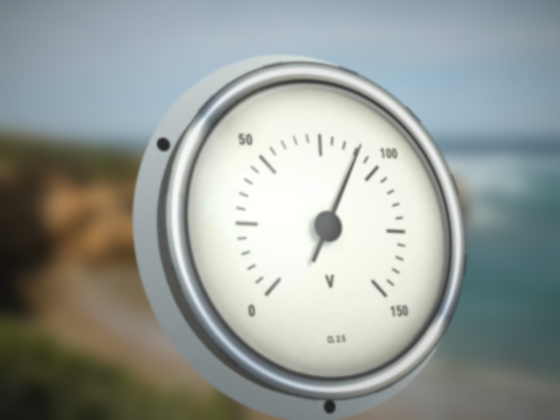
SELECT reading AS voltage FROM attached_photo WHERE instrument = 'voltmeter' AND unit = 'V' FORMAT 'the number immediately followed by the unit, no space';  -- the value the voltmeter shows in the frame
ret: 90V
